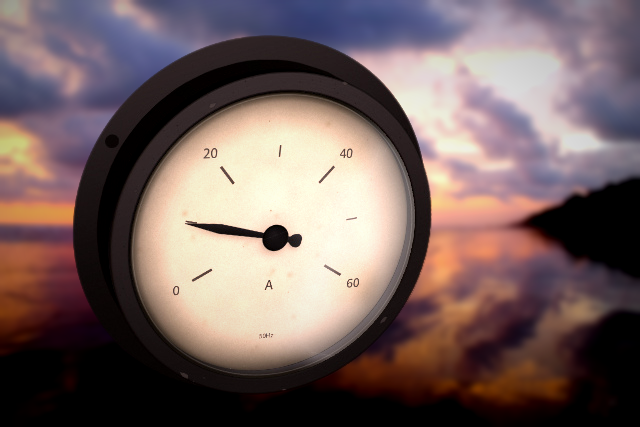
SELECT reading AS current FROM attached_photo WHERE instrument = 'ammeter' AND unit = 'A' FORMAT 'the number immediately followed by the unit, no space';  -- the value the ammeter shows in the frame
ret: 10A
